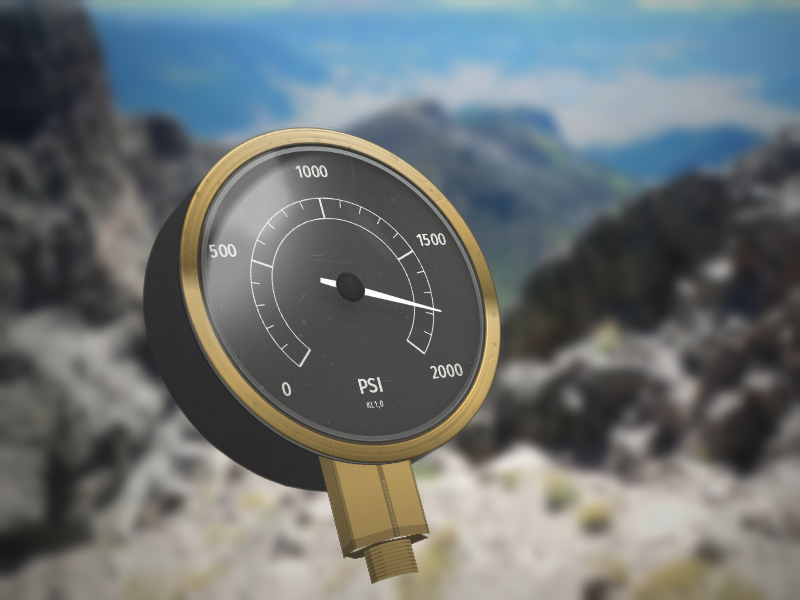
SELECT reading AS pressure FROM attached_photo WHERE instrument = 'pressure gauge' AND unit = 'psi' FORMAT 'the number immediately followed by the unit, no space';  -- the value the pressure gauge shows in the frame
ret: 1800psi
